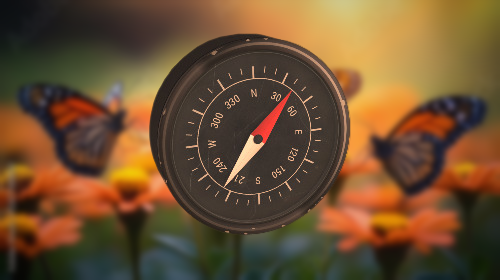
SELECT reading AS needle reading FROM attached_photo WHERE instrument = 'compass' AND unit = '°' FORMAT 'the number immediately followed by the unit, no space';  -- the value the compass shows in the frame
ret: 40°
